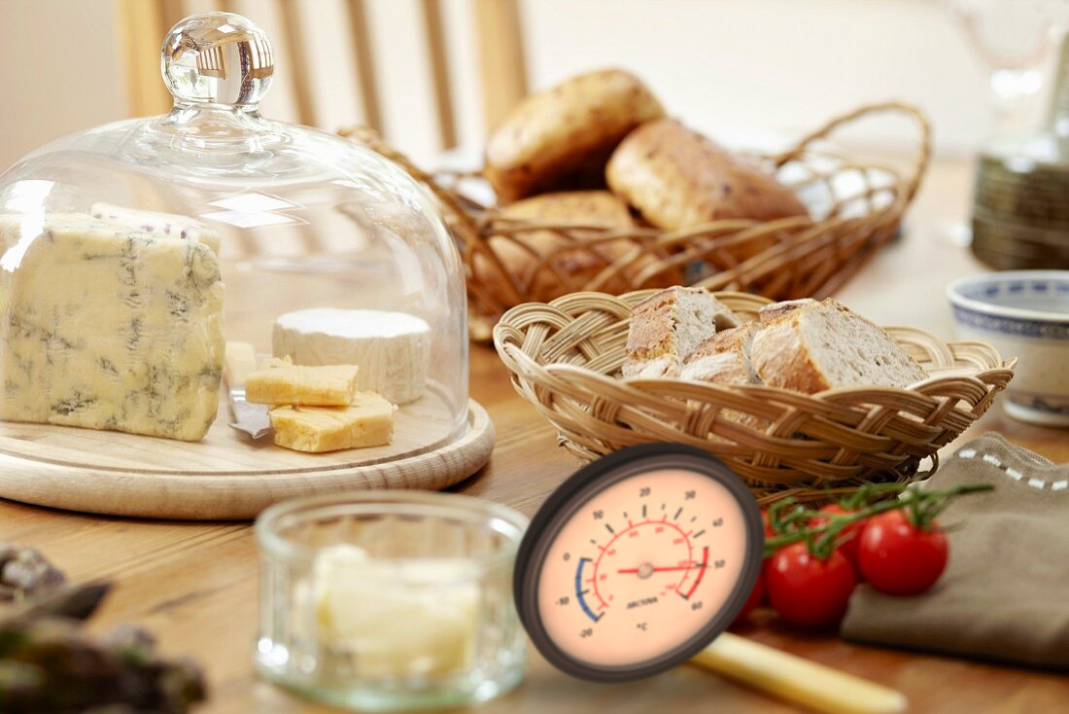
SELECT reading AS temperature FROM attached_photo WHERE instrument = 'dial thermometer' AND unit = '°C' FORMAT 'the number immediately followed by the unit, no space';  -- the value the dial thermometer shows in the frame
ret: 50°C
